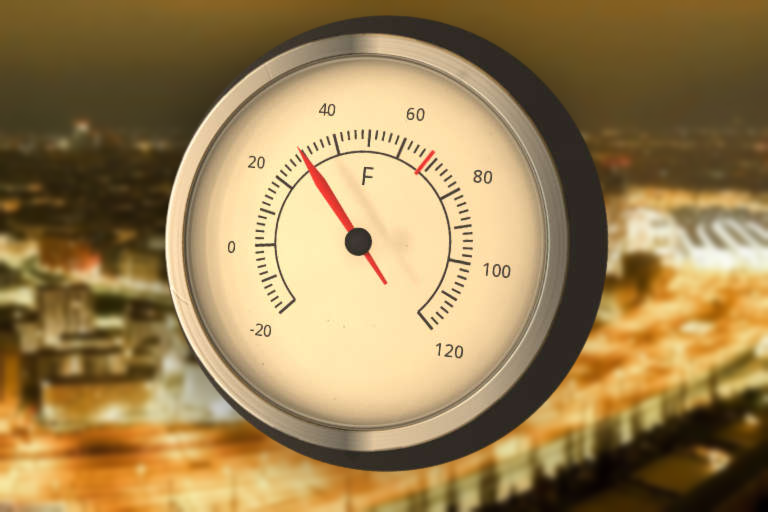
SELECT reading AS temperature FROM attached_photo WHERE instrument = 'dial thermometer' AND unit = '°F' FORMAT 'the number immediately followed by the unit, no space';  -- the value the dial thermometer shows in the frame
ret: 30°F
